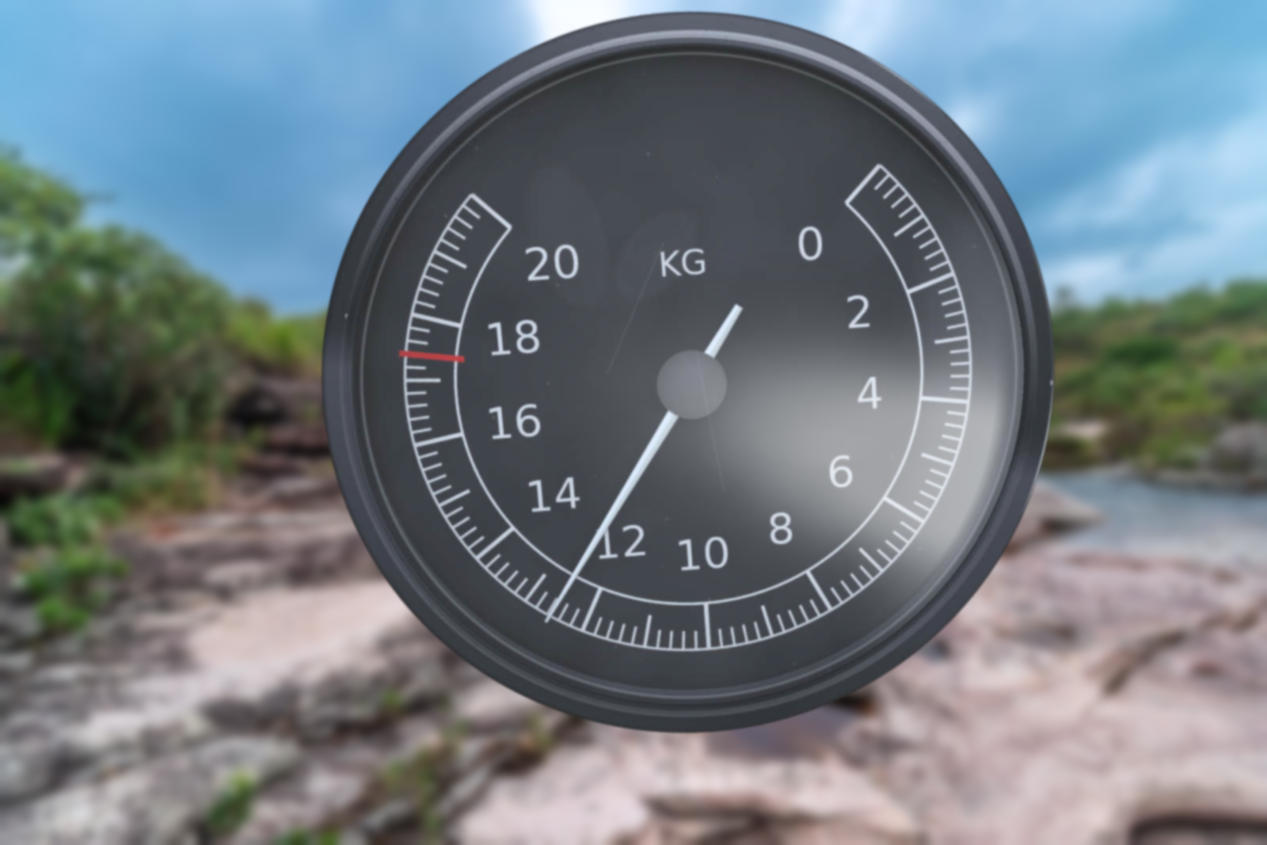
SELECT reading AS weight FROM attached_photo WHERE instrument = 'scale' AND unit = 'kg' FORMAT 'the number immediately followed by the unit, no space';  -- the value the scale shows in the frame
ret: 12.6kg
